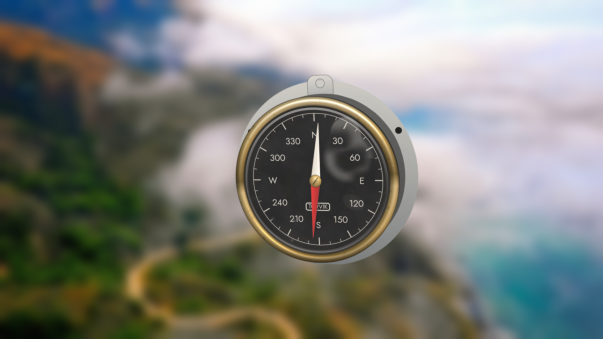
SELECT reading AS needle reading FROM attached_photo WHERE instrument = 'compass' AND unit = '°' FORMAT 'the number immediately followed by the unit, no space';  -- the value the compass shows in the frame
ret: 185°
